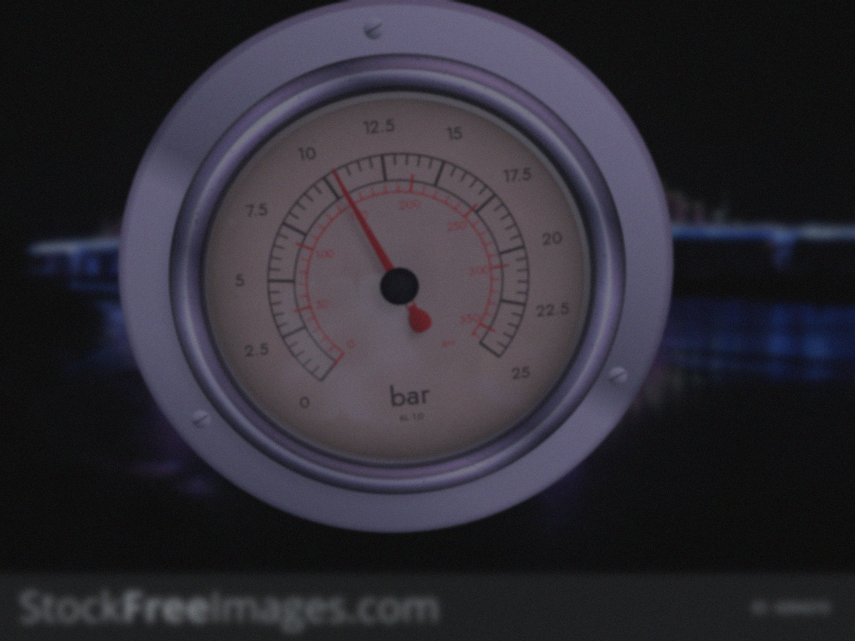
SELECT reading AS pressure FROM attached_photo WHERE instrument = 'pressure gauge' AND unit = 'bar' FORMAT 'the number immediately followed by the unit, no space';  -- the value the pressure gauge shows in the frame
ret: 10.5bar
